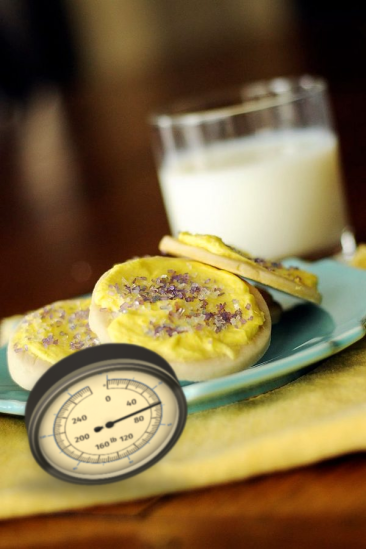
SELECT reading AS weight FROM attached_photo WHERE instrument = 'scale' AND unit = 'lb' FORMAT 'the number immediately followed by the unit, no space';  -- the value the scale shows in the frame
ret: 60lb
